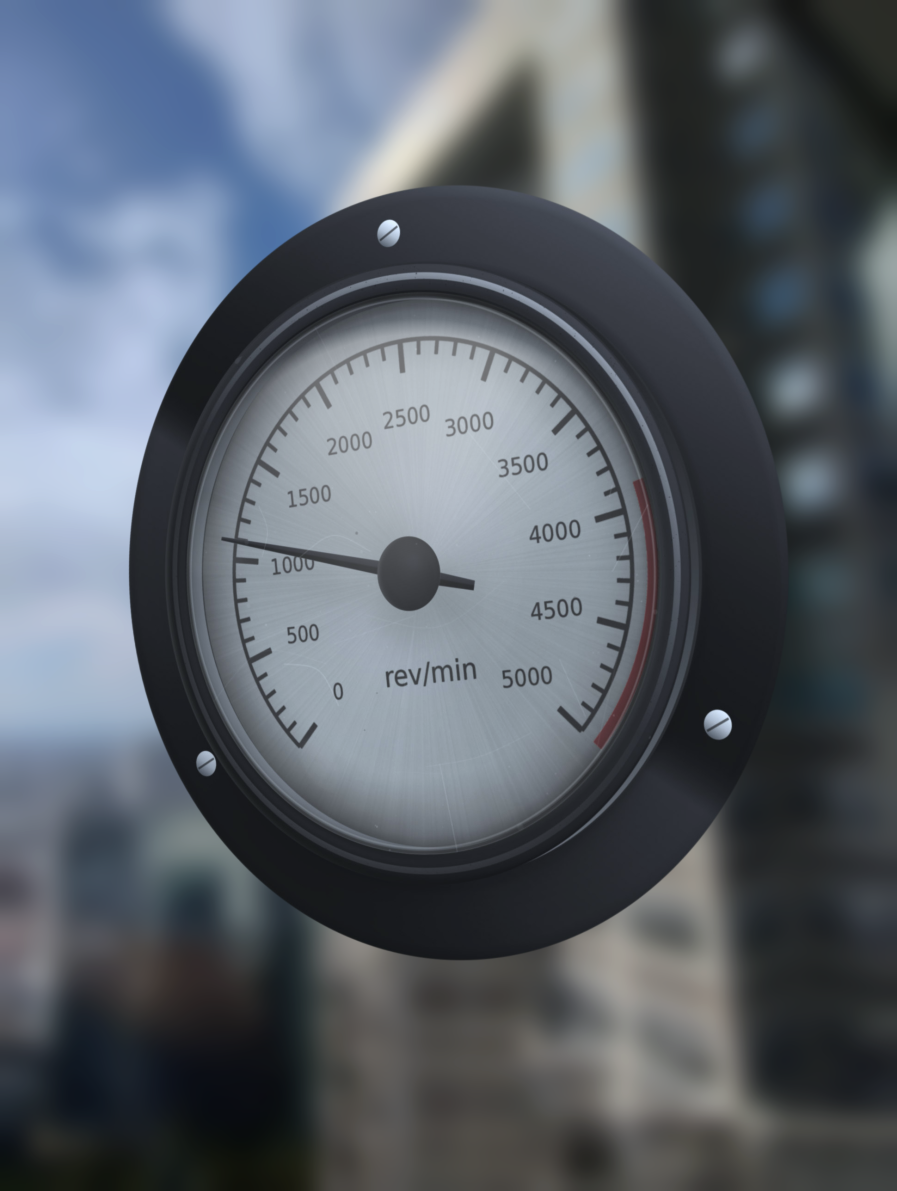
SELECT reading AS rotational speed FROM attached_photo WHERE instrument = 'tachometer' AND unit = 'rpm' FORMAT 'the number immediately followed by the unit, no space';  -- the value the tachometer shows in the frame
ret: 1100rpm
